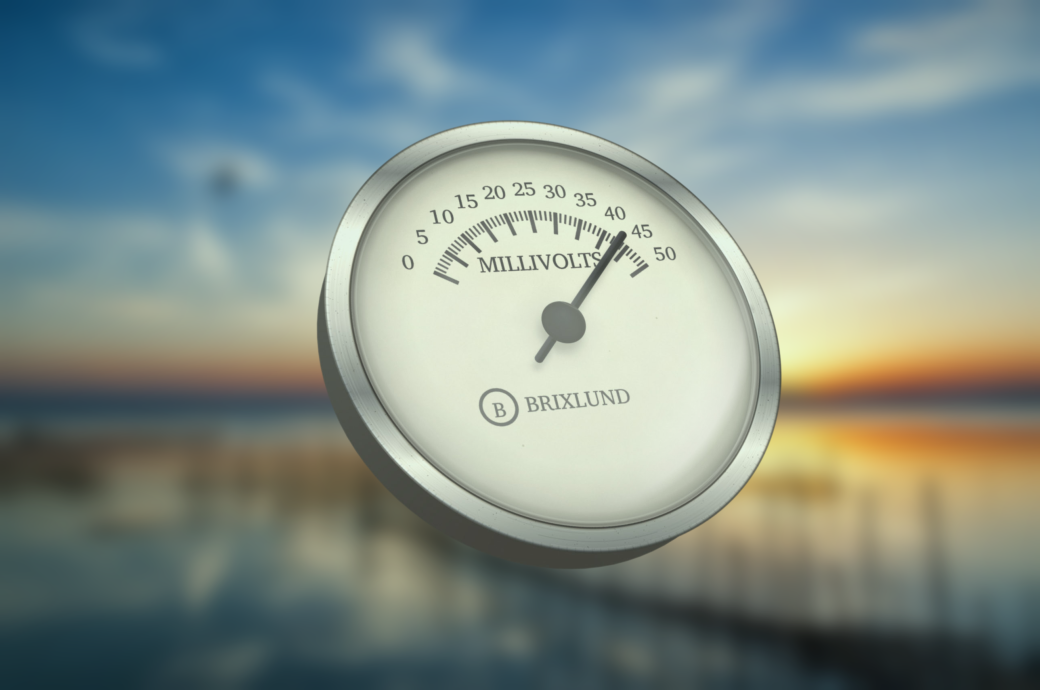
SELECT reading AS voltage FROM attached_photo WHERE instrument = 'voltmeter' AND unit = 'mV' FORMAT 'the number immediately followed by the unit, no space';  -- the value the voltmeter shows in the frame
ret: 43mV
